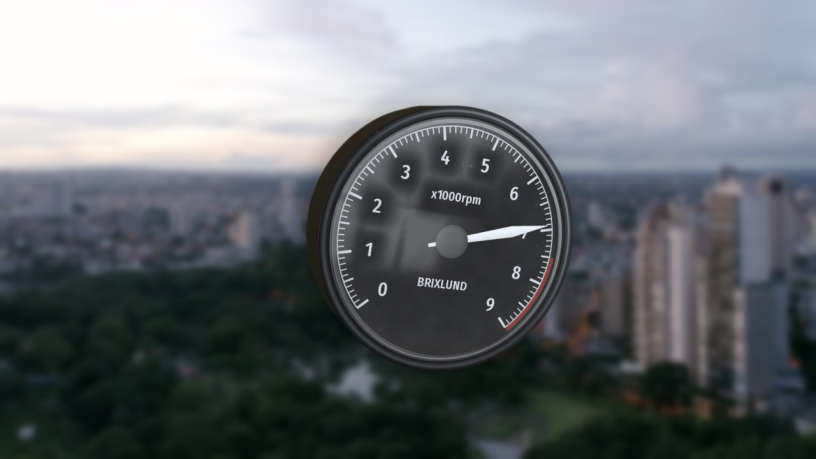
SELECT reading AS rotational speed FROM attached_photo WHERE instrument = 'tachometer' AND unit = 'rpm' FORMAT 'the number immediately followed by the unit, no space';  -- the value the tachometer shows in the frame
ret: 6900rpm
